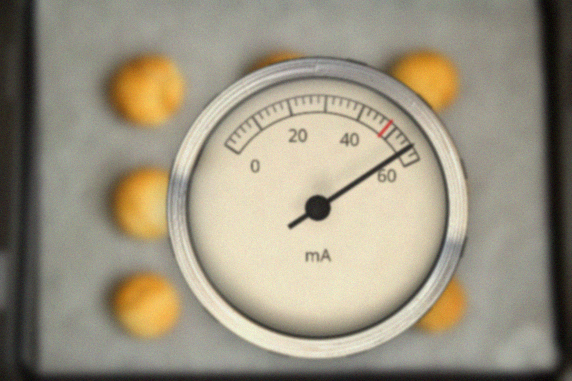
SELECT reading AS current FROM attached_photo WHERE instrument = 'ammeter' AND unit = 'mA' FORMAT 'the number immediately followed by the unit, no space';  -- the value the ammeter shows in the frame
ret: 56mA
